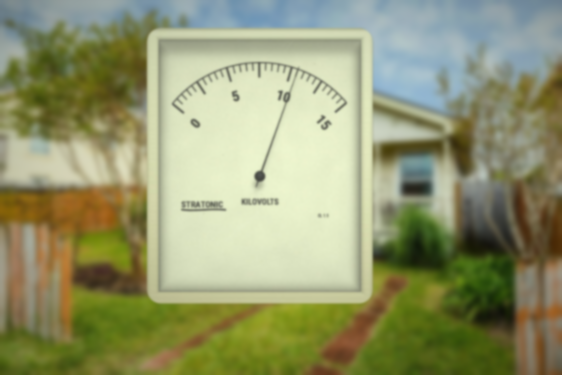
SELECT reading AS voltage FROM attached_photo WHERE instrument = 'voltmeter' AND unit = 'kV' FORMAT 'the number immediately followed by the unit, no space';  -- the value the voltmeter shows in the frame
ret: 10.5kV
